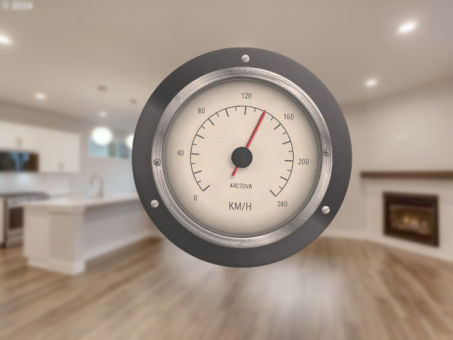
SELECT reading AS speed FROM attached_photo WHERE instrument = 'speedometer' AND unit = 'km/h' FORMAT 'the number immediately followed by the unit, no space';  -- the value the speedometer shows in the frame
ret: 140km/h
